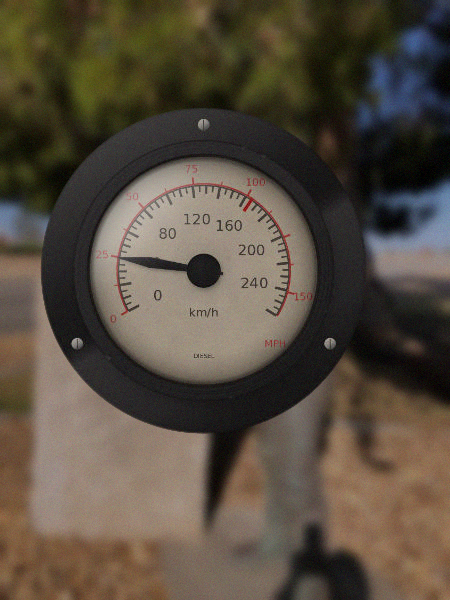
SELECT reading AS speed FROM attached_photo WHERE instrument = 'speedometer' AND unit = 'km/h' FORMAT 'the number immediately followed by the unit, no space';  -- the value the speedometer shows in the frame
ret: 40km/h
